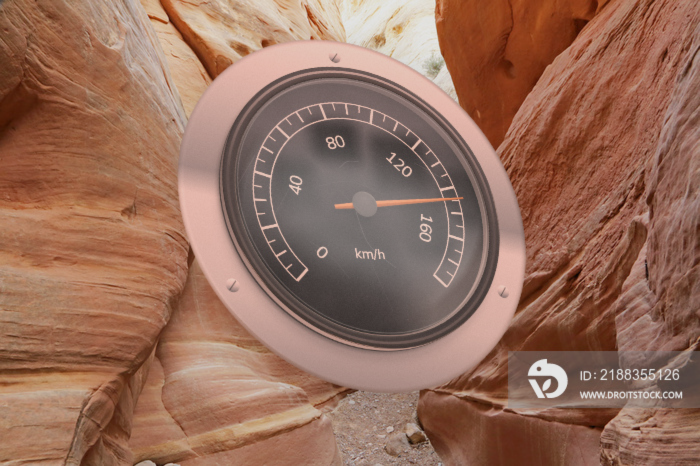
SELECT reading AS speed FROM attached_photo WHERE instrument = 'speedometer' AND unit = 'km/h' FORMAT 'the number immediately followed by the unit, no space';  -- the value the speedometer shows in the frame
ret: 145km/h
